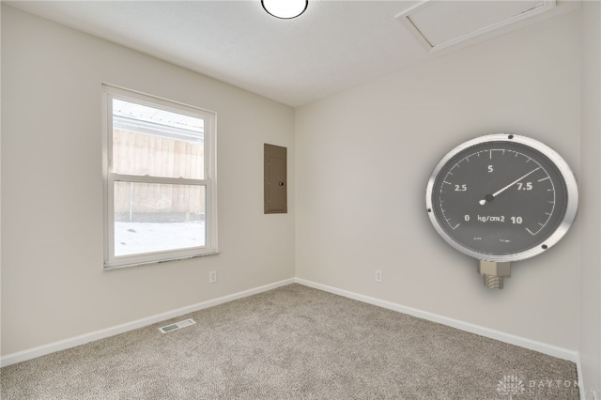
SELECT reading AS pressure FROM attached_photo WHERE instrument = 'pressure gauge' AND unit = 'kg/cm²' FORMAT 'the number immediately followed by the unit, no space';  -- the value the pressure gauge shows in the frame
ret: 7kg/cm²
